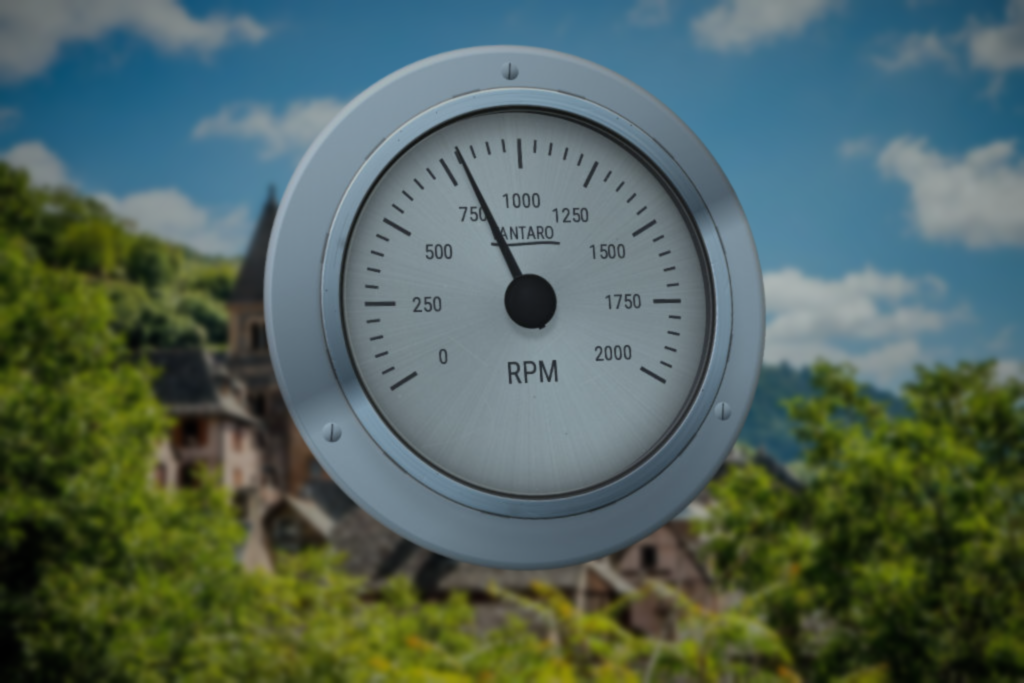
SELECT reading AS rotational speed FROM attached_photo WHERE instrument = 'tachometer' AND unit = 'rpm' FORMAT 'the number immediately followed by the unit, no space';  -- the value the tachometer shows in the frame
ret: 800rpm
